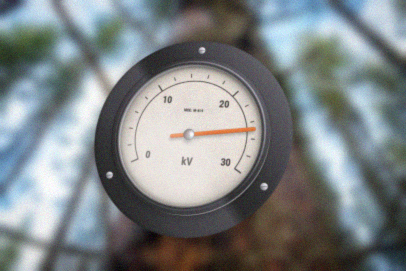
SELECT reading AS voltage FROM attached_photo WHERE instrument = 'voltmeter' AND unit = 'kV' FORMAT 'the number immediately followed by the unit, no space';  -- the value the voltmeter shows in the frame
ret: 25kV
